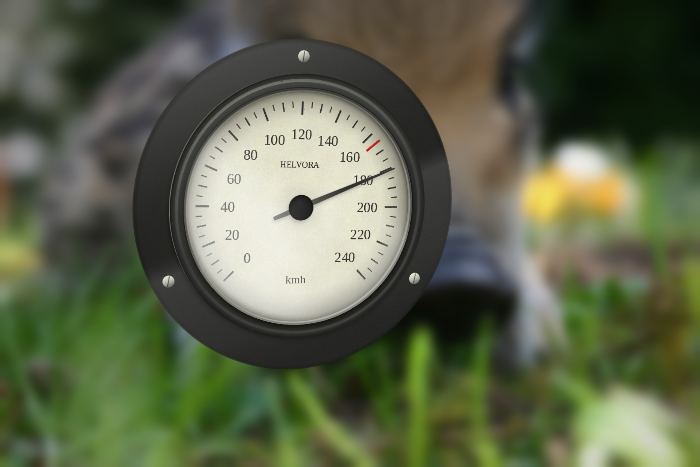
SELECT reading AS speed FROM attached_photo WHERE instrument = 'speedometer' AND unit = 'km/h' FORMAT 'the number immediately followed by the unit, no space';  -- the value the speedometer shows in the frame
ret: 180km/h
